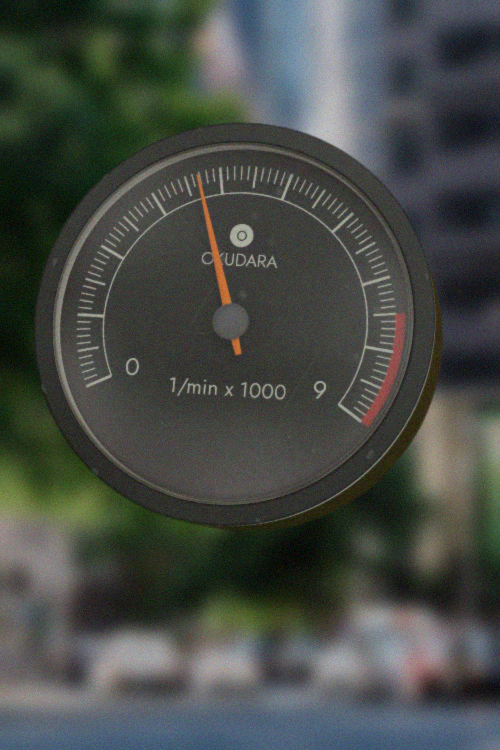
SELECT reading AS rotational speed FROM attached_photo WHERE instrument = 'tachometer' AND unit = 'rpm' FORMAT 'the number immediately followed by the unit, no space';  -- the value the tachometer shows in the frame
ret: 3700rpm
